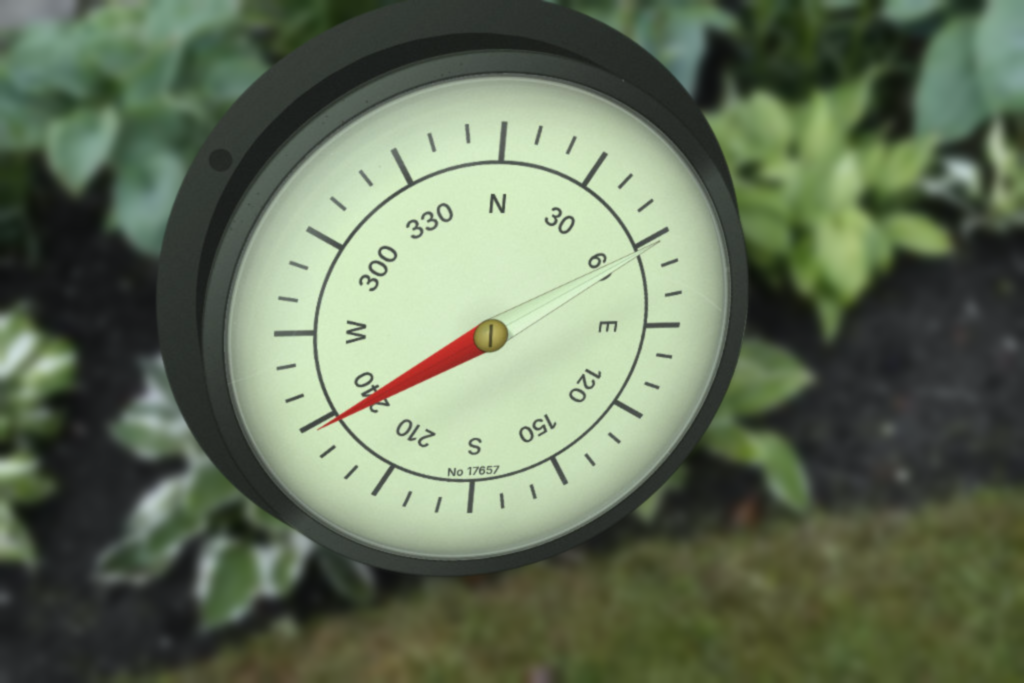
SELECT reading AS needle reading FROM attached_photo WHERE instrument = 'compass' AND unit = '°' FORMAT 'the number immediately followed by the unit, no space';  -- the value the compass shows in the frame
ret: 240°
